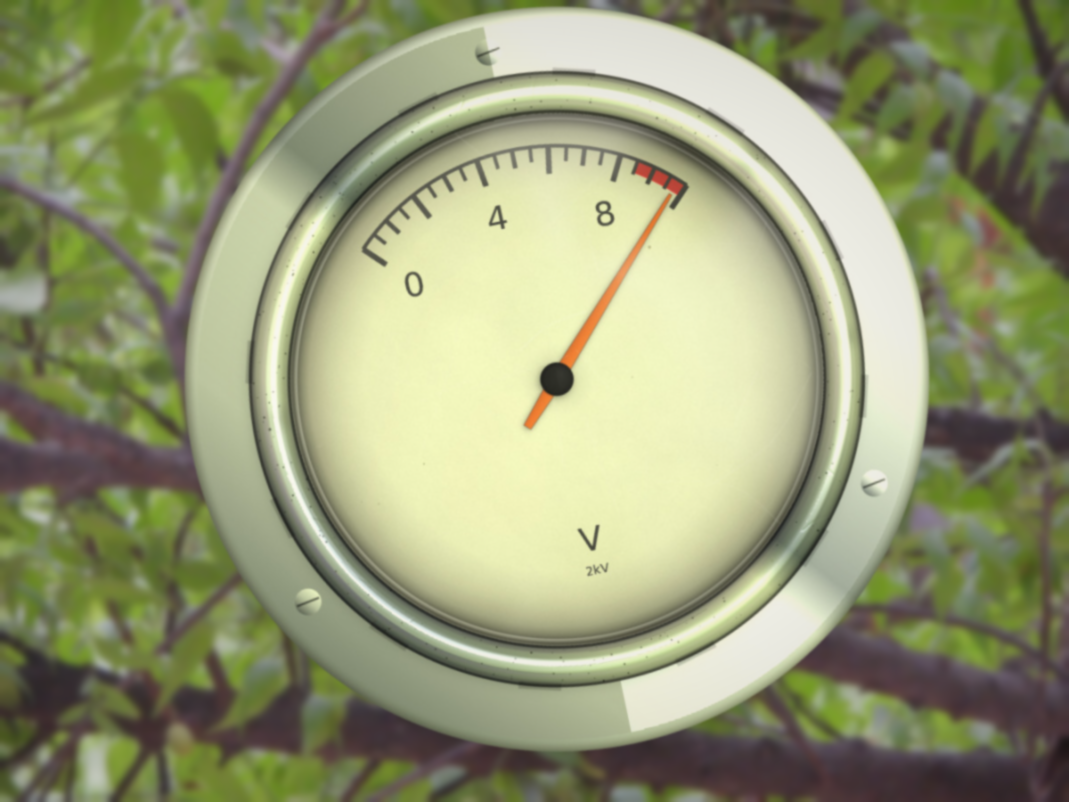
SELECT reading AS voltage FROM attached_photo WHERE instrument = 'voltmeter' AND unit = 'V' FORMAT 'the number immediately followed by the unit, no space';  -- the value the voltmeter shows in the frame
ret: 9.75V
